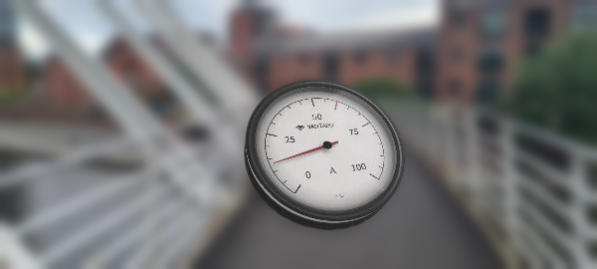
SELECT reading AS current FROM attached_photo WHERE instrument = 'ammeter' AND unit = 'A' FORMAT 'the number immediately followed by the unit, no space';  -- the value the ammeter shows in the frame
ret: 12.5A
